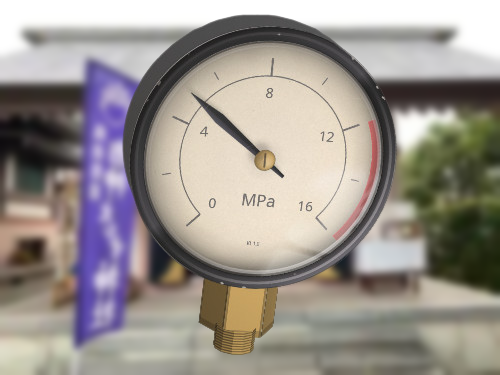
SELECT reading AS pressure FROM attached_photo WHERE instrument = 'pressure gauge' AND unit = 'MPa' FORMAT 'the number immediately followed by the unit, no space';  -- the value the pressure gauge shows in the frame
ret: 5MPa
